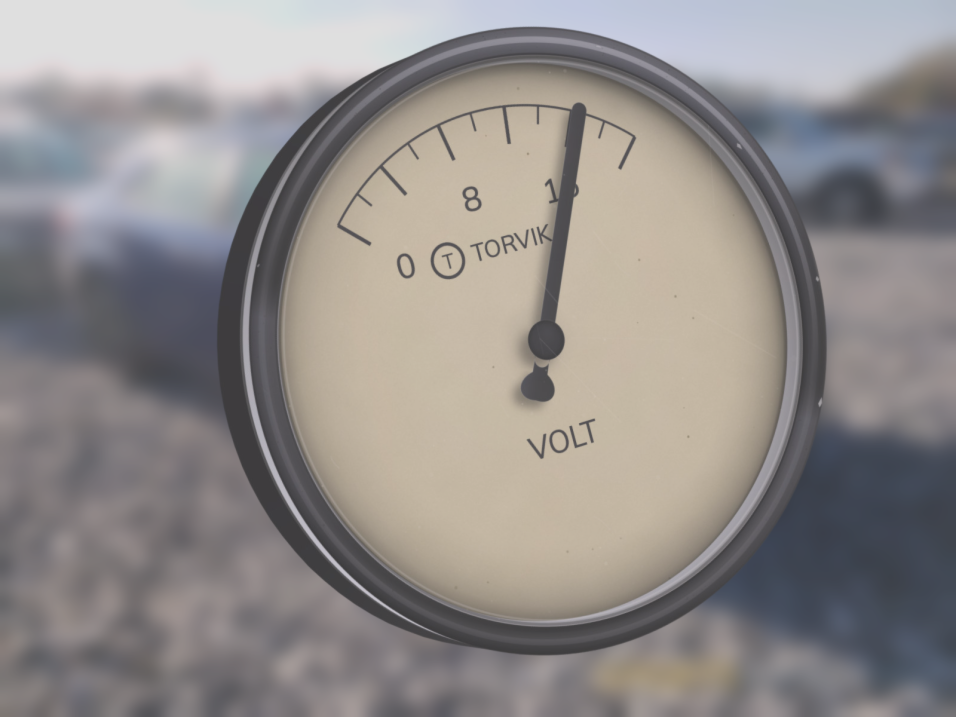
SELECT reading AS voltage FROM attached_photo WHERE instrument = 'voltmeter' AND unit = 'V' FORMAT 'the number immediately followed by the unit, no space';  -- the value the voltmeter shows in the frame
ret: 16V
